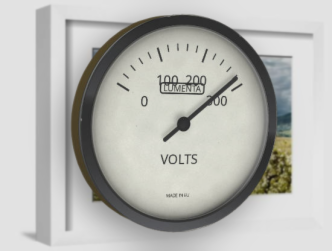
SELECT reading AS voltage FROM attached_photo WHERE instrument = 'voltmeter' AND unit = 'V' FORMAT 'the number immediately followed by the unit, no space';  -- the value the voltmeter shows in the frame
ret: 280V
